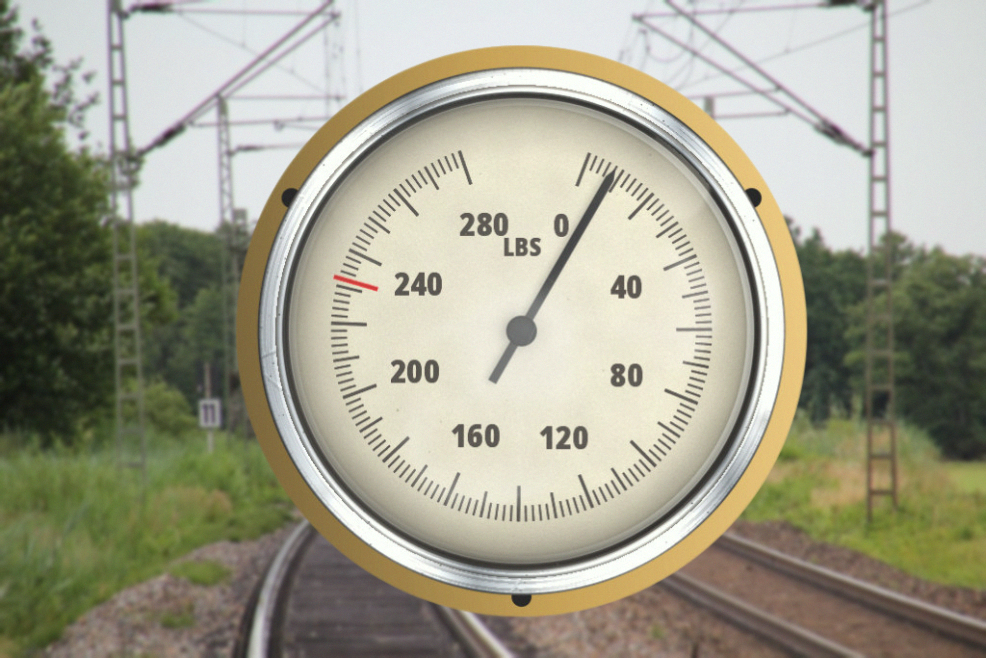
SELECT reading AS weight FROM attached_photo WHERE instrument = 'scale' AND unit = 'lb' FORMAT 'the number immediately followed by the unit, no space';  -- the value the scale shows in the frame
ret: 8lb
